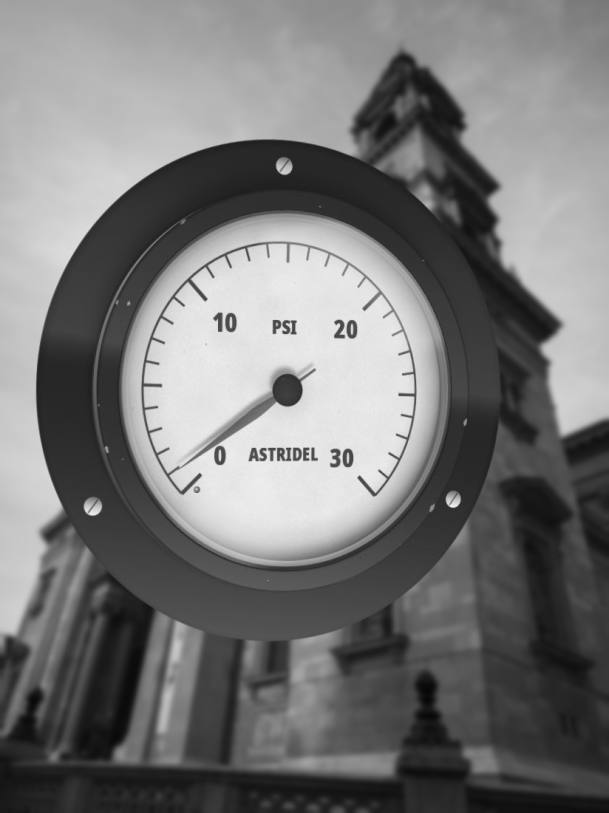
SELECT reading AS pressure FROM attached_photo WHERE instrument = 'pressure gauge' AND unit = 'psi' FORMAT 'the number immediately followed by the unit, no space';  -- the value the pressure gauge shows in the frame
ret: 1psi
